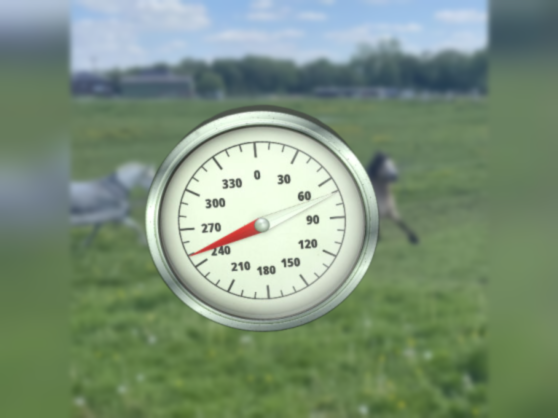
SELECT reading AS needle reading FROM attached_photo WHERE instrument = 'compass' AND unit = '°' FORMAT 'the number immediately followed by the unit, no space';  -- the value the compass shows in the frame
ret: 250°
